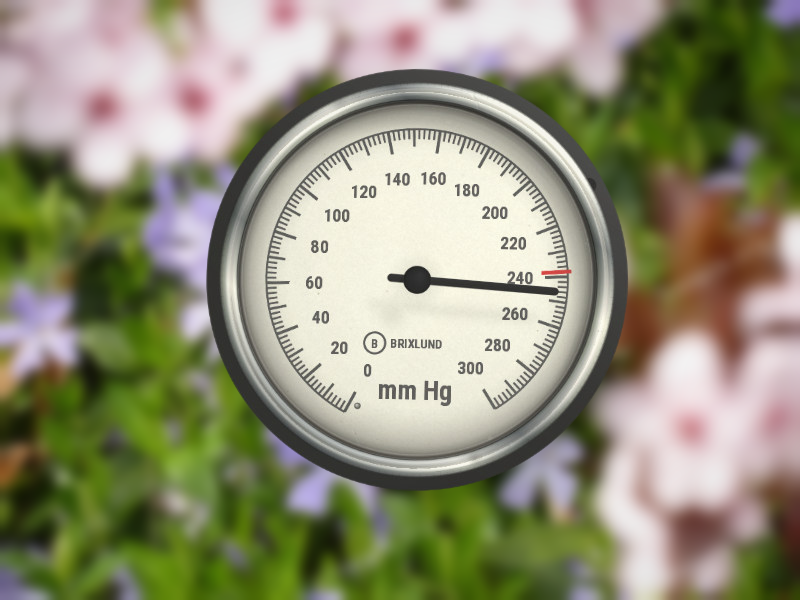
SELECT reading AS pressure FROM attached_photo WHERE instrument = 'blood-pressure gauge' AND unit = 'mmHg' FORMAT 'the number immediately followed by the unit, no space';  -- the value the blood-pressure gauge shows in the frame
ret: 246mmHg
